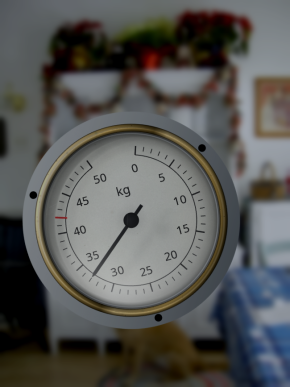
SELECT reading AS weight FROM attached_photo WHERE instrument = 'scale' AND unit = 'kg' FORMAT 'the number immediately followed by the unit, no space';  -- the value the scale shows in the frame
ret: 33kg
